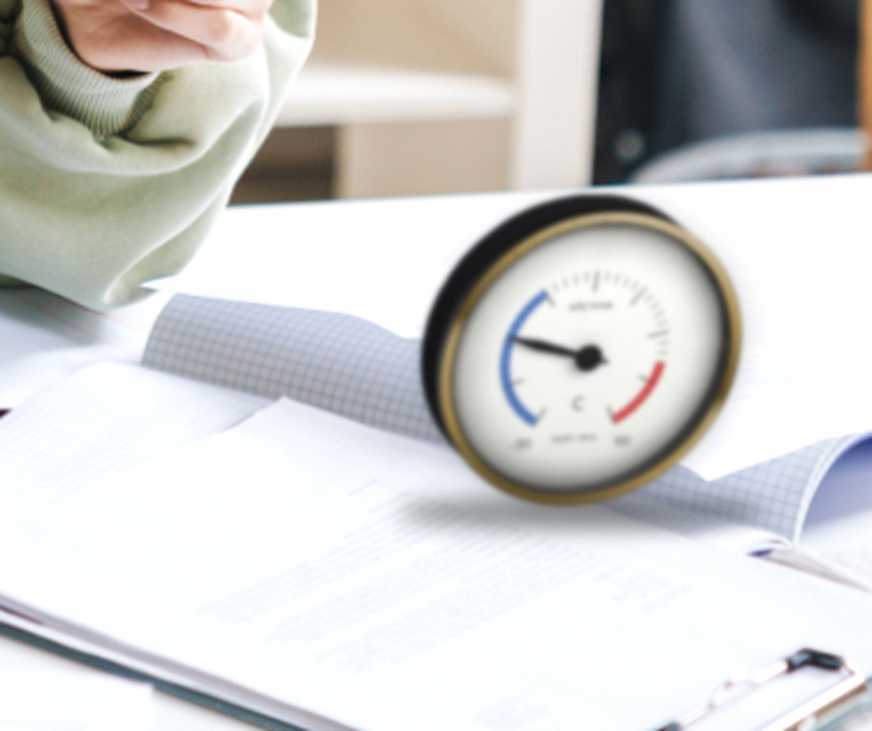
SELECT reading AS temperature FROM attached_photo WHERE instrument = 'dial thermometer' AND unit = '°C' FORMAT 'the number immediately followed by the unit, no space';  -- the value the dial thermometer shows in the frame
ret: -10°C
